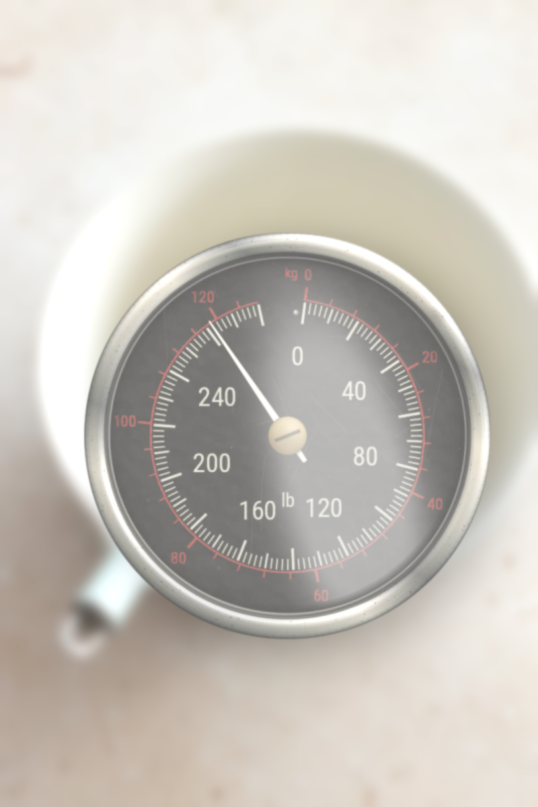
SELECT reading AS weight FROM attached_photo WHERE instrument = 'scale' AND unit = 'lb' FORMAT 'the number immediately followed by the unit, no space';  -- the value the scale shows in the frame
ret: 262lb
